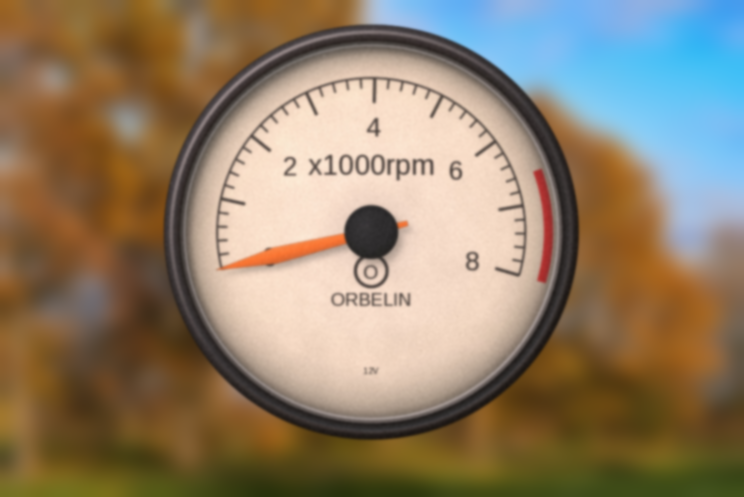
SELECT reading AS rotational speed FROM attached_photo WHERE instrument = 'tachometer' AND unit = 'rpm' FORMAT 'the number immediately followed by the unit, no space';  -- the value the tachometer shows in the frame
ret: 0rpm
